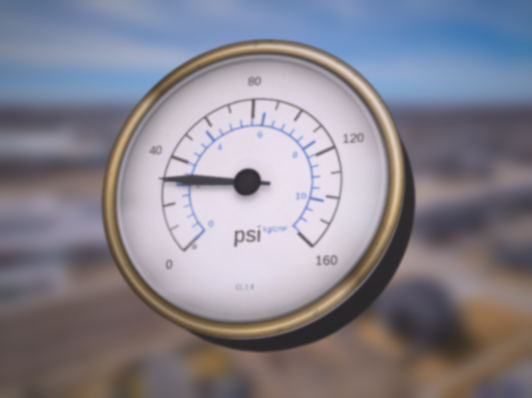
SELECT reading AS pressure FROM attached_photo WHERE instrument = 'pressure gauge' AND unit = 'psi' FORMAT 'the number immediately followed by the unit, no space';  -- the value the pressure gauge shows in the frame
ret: 30psi
